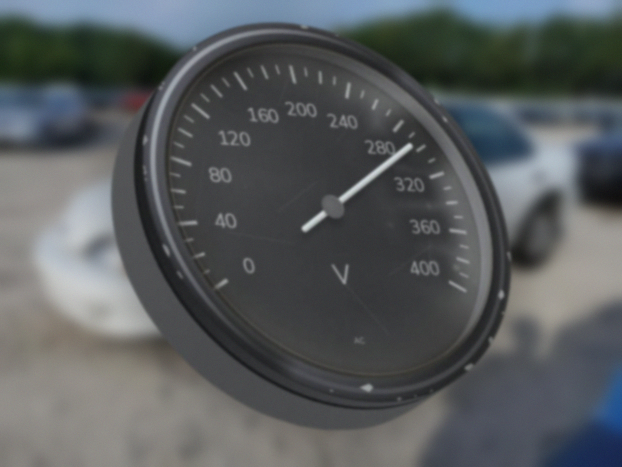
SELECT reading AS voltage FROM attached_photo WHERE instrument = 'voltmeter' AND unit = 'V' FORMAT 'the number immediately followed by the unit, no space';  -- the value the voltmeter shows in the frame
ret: 295V
